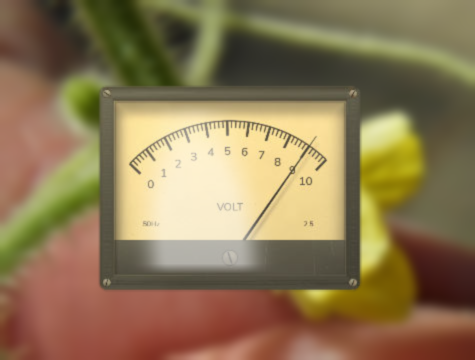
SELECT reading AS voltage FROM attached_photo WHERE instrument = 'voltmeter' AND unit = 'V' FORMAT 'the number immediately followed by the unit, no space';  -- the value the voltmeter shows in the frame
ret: 9V
